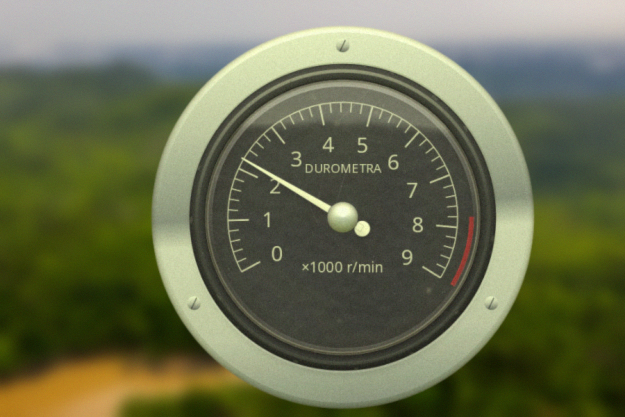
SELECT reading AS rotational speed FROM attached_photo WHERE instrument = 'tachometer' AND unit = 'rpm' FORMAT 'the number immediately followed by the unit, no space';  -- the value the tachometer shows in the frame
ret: 2200rpm
